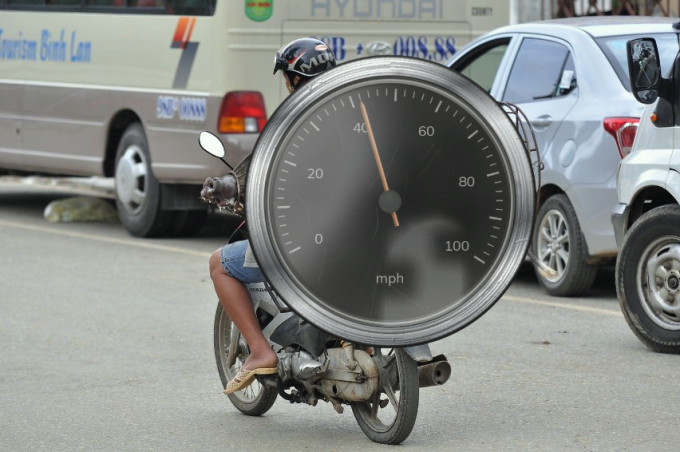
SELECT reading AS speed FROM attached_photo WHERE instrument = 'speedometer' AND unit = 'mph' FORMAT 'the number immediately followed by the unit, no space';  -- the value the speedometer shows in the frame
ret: 42mph
